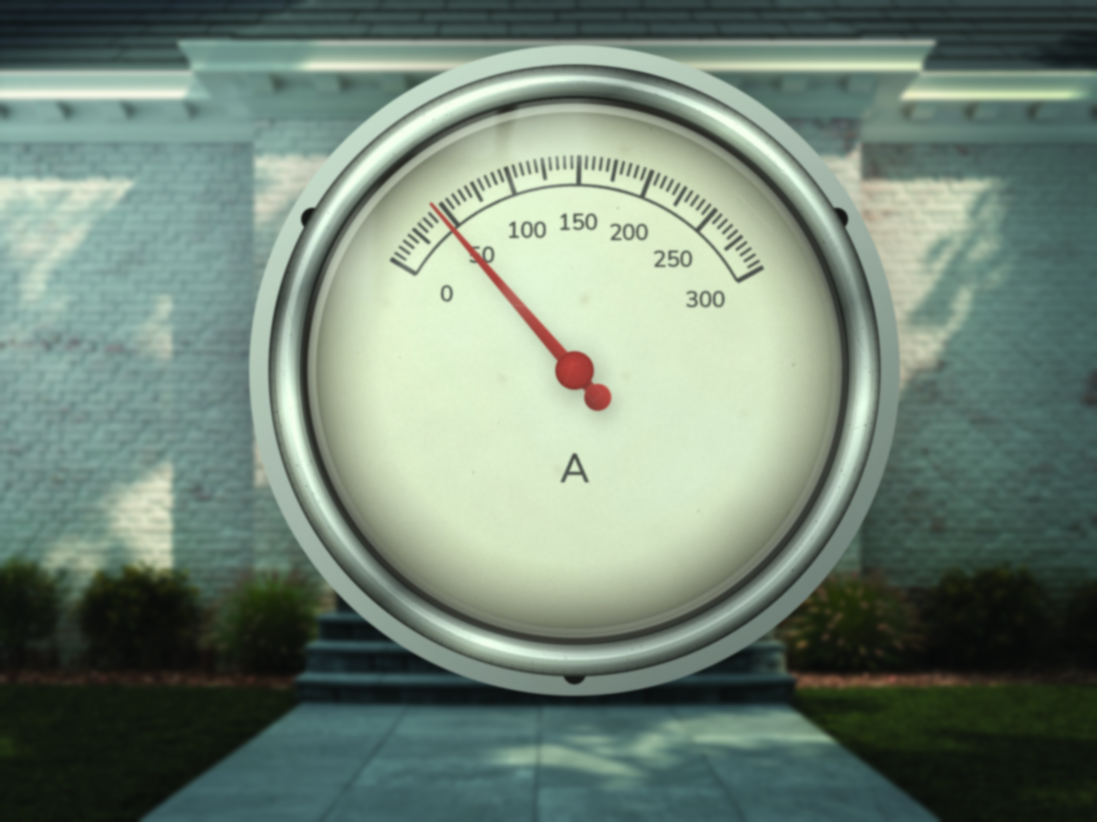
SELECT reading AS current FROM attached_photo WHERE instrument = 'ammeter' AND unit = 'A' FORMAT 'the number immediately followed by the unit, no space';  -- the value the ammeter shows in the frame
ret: 45A
